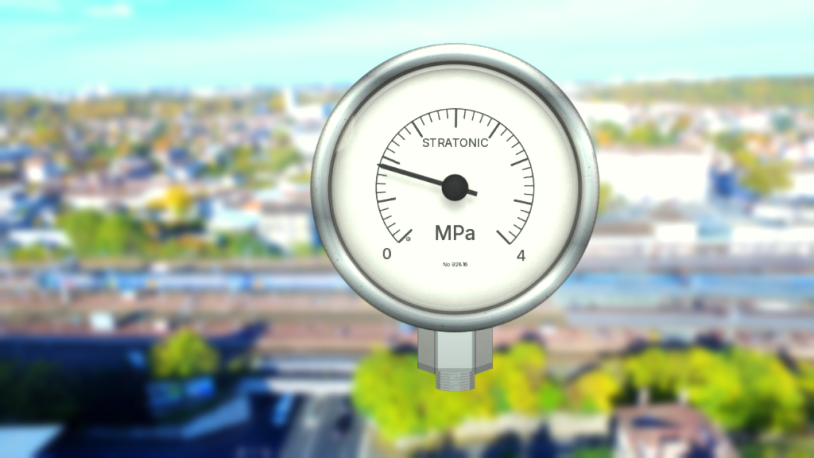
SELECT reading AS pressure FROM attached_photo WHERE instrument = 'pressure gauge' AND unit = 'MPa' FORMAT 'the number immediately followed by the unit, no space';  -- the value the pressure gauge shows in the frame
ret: 0.9MPa
